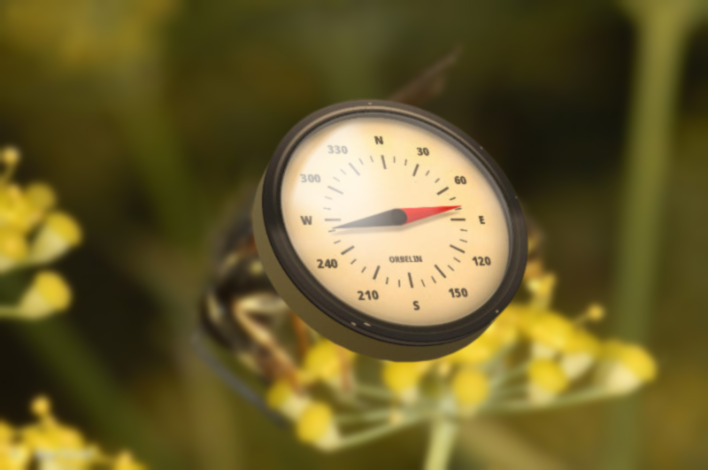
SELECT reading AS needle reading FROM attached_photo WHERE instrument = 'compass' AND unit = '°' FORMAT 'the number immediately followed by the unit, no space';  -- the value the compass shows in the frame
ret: 80°
